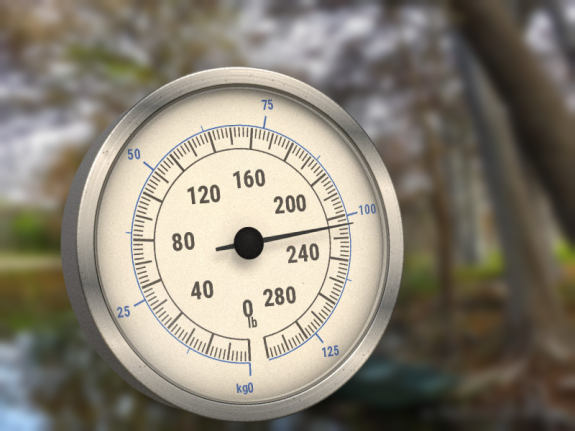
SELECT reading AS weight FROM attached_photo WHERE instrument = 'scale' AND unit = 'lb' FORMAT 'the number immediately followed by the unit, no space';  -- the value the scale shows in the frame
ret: 224lb
